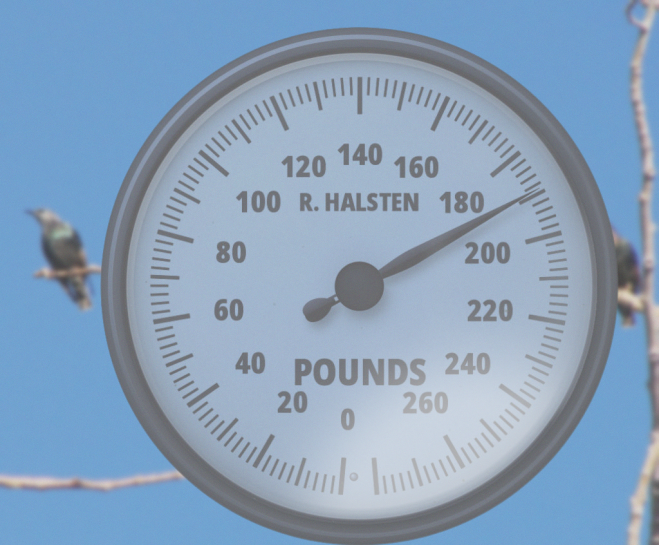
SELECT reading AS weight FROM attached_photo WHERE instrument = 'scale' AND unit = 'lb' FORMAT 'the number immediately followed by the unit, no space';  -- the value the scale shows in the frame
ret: 189lb
